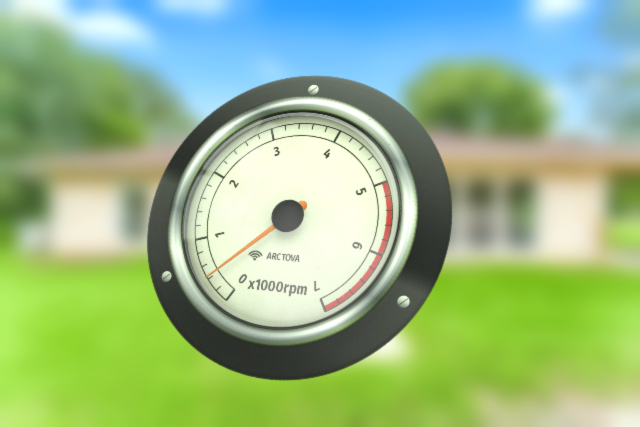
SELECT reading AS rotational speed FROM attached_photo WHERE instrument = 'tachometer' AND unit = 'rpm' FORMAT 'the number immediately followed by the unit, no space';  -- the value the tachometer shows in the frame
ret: 400rpm
